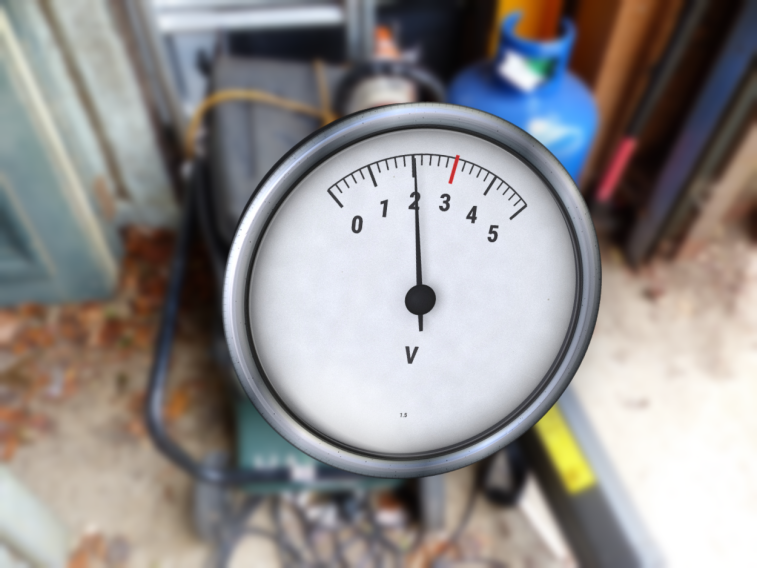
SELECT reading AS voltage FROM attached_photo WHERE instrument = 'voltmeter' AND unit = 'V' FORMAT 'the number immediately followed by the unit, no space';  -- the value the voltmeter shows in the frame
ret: 2V
